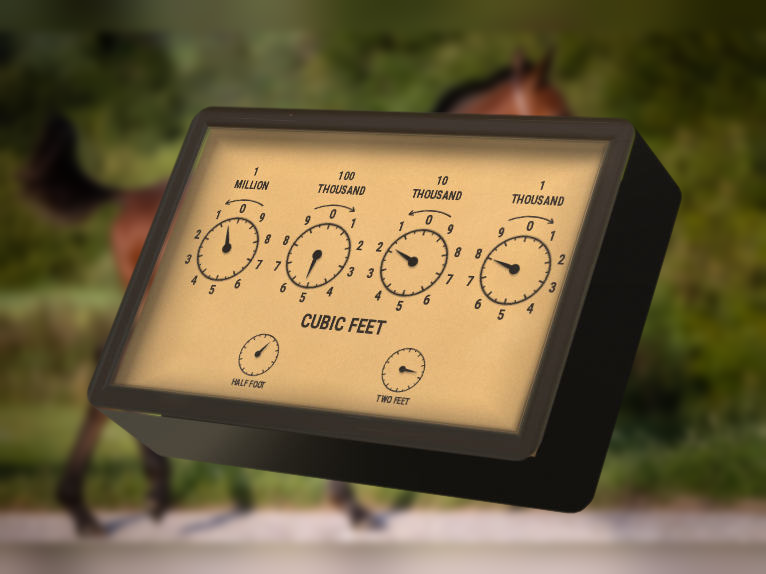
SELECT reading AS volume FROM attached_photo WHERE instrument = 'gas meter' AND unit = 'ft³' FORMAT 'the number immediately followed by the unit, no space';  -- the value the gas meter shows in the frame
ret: 51800ft³
